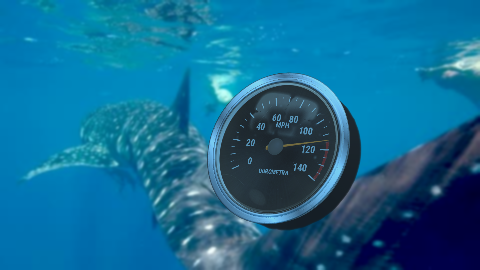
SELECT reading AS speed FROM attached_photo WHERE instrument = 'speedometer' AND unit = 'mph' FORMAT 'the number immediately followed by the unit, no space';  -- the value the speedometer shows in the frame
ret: 115mph
